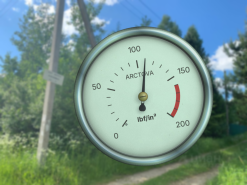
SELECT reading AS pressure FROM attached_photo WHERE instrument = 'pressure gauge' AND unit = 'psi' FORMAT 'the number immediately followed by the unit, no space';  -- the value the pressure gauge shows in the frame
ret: 110psi
